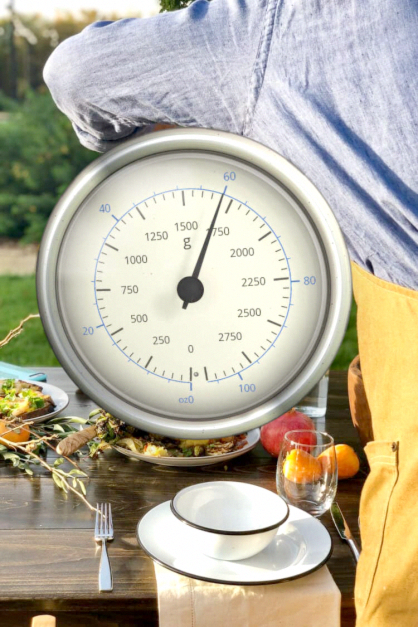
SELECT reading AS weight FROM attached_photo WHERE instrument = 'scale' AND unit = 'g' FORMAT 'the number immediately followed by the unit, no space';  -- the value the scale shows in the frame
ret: 1700g
